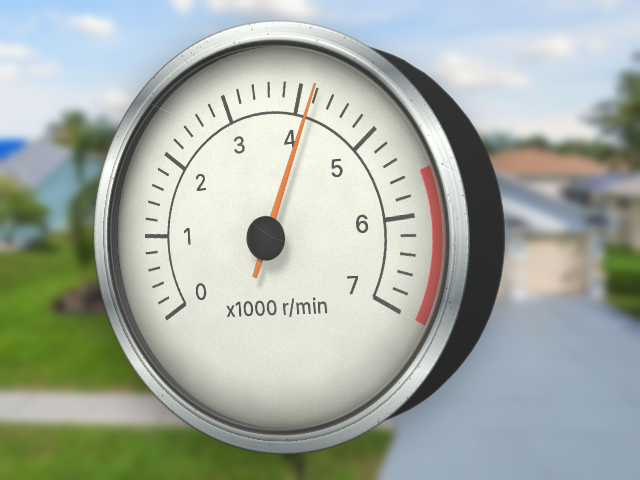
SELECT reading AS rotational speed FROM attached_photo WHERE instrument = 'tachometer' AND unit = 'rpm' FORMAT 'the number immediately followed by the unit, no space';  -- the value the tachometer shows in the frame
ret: 4200rpm
